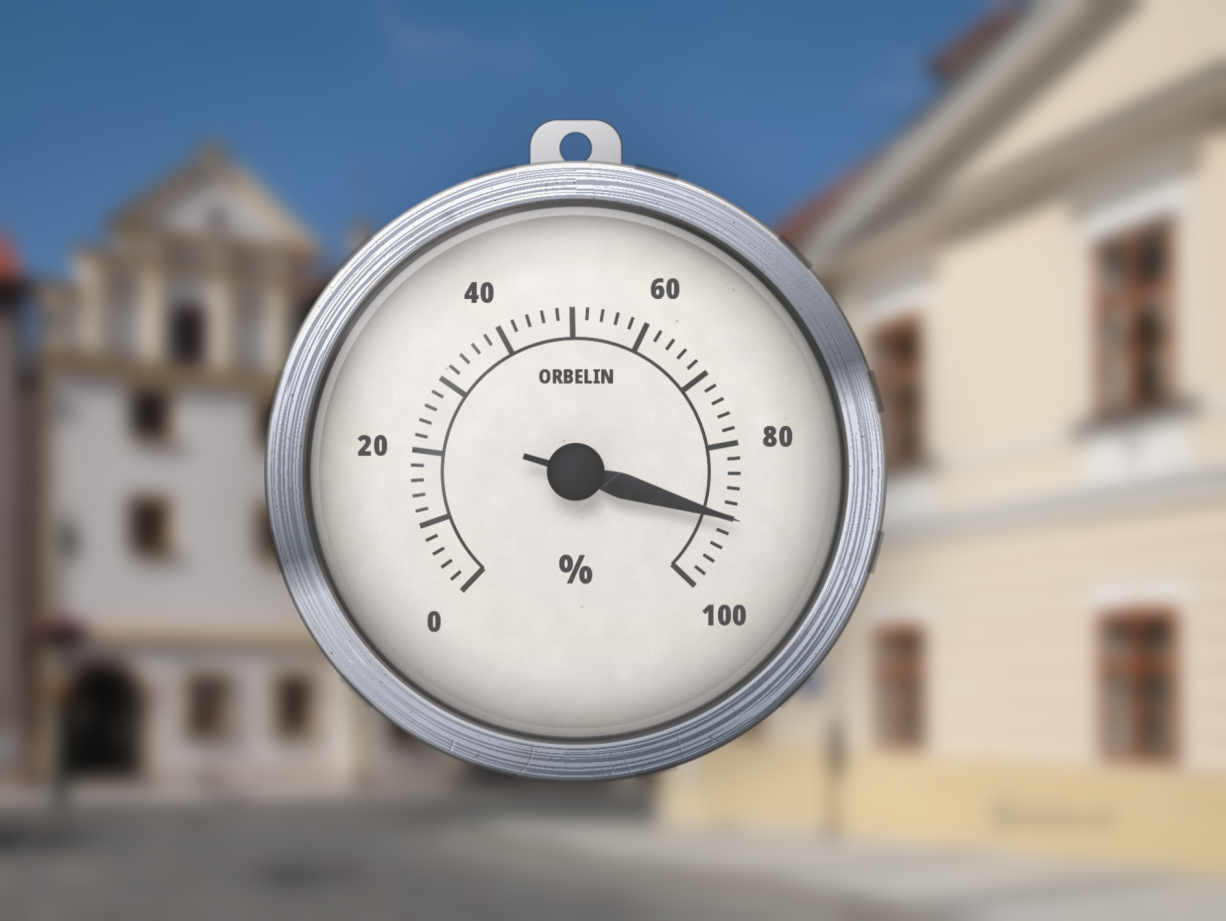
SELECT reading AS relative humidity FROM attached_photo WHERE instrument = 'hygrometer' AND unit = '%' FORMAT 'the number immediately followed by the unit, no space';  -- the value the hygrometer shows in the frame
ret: 90%
